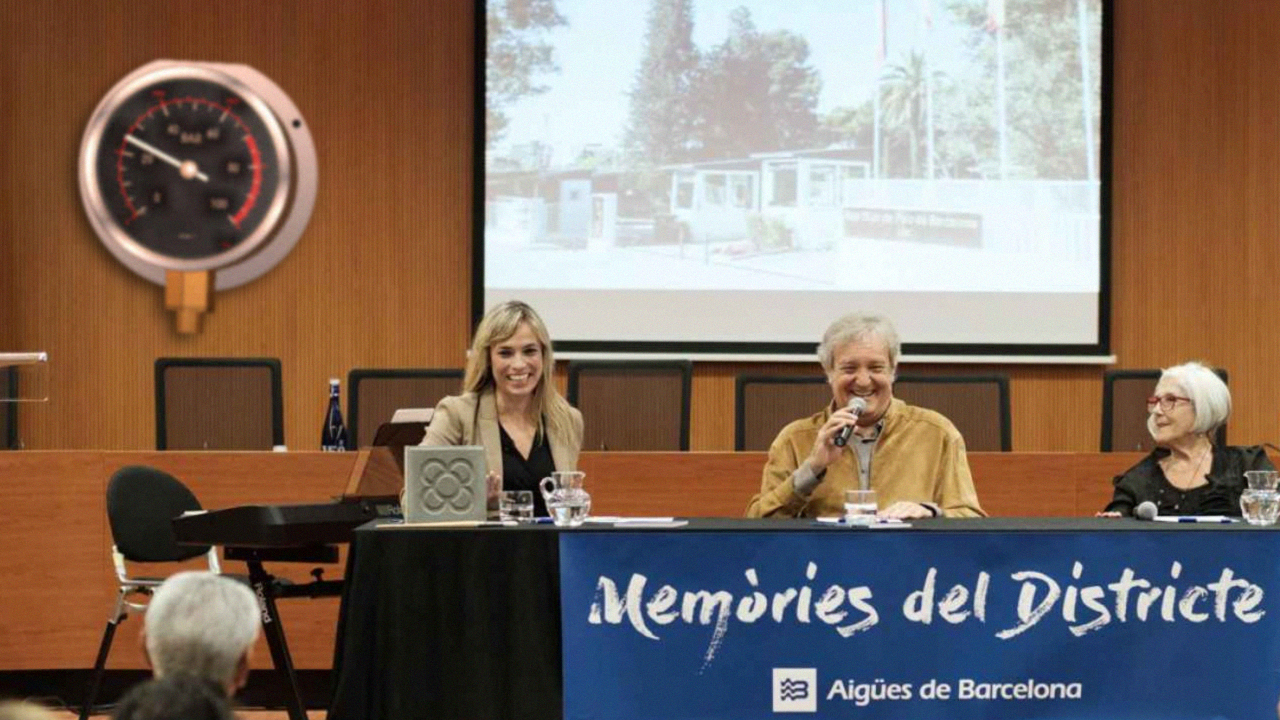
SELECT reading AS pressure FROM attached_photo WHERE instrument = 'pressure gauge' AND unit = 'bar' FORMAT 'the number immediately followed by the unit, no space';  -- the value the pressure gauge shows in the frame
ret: 25bar
